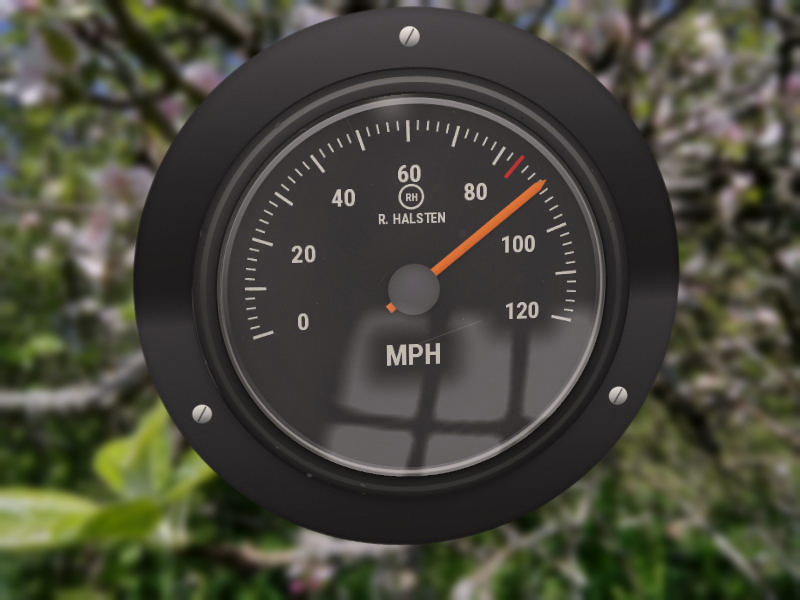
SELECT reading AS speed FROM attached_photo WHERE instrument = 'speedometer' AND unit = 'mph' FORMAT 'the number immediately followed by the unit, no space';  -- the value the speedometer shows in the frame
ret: 90mph
